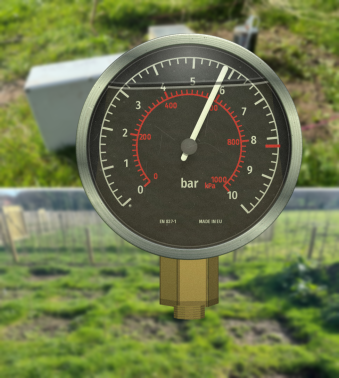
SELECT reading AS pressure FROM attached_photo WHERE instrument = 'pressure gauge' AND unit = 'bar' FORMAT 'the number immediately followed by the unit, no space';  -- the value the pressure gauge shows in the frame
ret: 5.8bar
